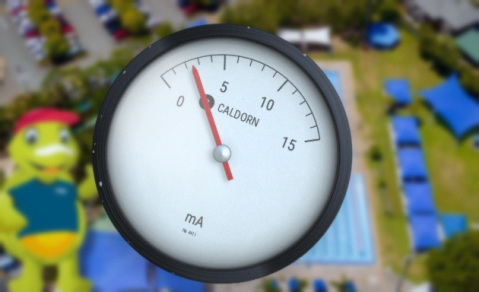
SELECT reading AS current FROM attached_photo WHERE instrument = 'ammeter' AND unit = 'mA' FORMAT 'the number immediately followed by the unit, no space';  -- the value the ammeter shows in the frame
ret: 2.5mA
